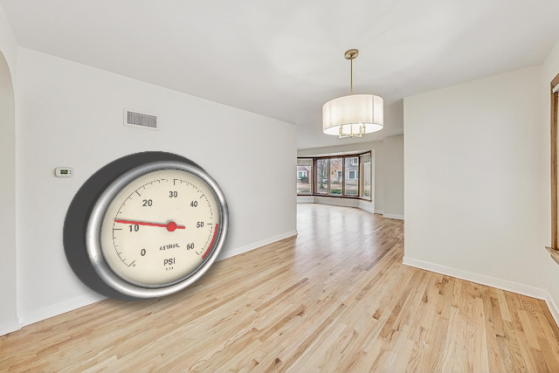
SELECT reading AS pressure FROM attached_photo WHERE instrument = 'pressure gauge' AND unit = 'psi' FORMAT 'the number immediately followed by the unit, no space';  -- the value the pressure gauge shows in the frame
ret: 12psi
